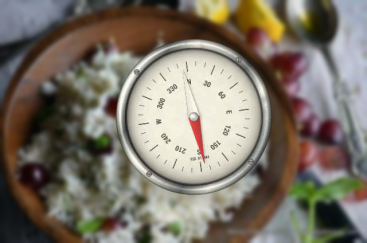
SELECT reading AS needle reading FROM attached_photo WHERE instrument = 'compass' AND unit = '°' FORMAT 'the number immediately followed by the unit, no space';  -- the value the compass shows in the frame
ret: 175°
